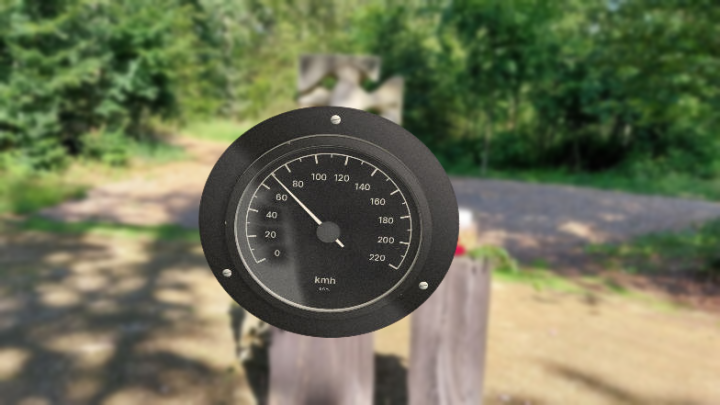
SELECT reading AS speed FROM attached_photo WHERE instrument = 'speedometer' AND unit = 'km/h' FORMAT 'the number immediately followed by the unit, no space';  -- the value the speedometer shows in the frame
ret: 70km/h
